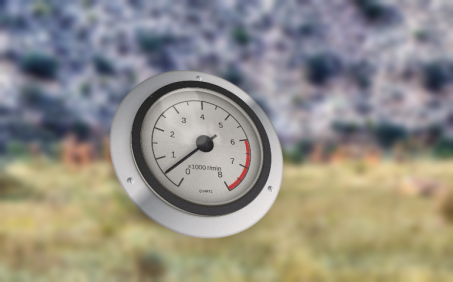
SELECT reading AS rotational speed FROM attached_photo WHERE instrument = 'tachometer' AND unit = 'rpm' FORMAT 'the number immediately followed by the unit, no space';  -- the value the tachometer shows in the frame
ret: 500rpm
